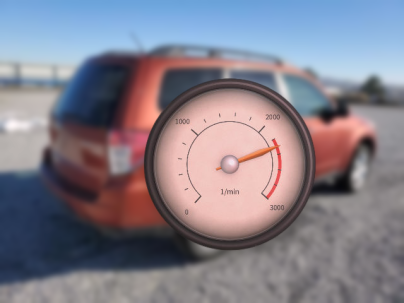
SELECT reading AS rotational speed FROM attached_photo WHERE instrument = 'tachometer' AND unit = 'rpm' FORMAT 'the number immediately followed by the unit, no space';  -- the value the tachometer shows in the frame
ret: 2300rpm
